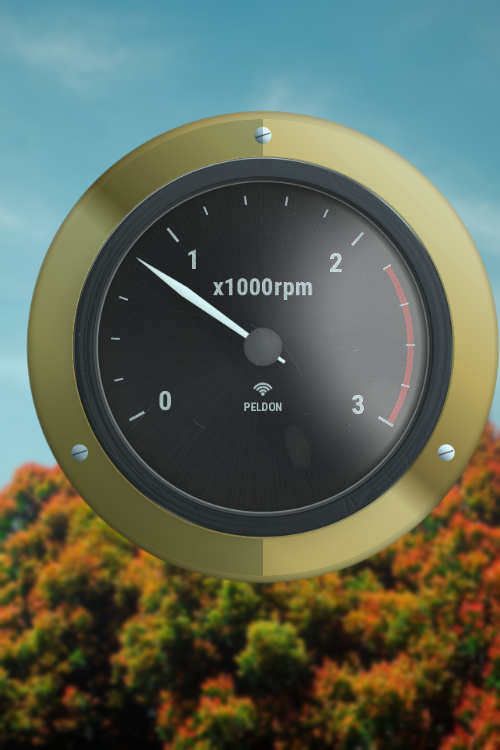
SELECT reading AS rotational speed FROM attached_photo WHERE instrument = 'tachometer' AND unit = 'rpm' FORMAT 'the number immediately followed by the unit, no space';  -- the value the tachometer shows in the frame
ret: 800rpm
